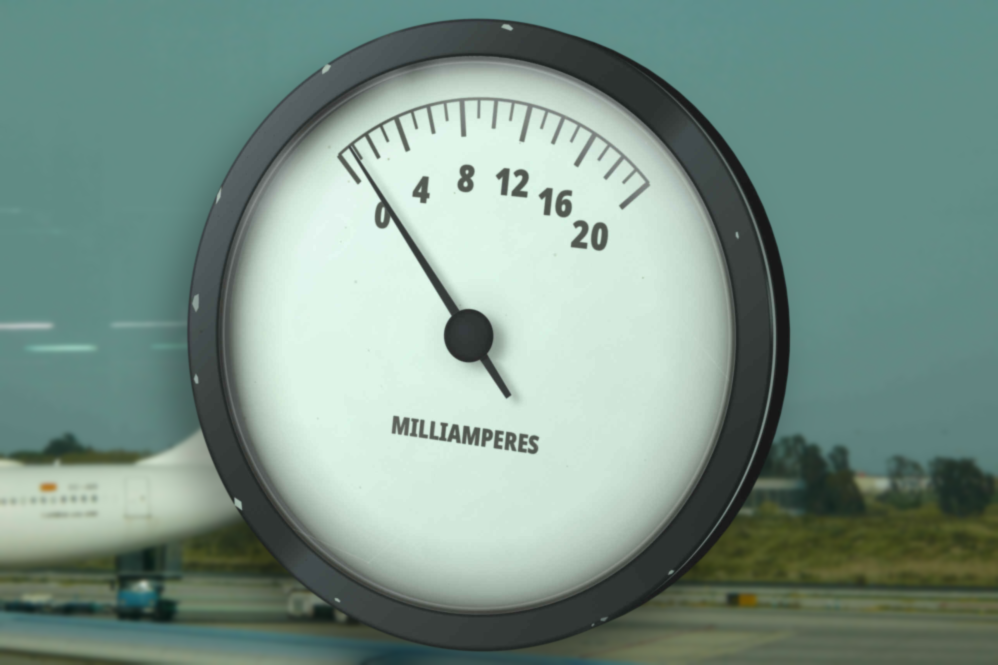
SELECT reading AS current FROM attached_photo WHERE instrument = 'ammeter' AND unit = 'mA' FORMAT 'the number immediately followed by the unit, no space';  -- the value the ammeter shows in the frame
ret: 1mA
